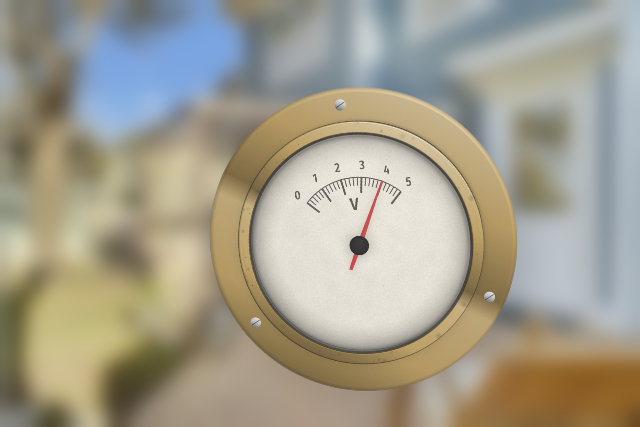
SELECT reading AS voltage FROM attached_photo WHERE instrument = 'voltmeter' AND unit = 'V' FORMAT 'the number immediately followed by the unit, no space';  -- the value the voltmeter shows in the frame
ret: 4V
